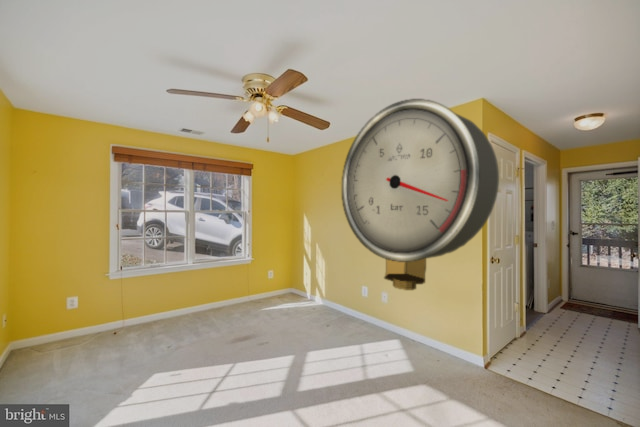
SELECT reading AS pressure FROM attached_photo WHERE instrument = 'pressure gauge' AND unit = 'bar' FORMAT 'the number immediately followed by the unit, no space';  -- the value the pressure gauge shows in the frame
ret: 13.5bar
